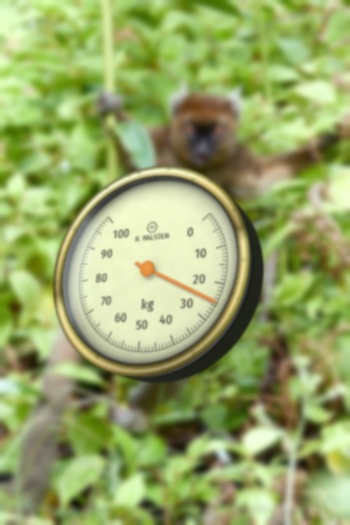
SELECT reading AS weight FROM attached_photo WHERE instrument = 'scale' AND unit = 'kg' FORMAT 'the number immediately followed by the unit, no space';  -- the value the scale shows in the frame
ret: 25kg
